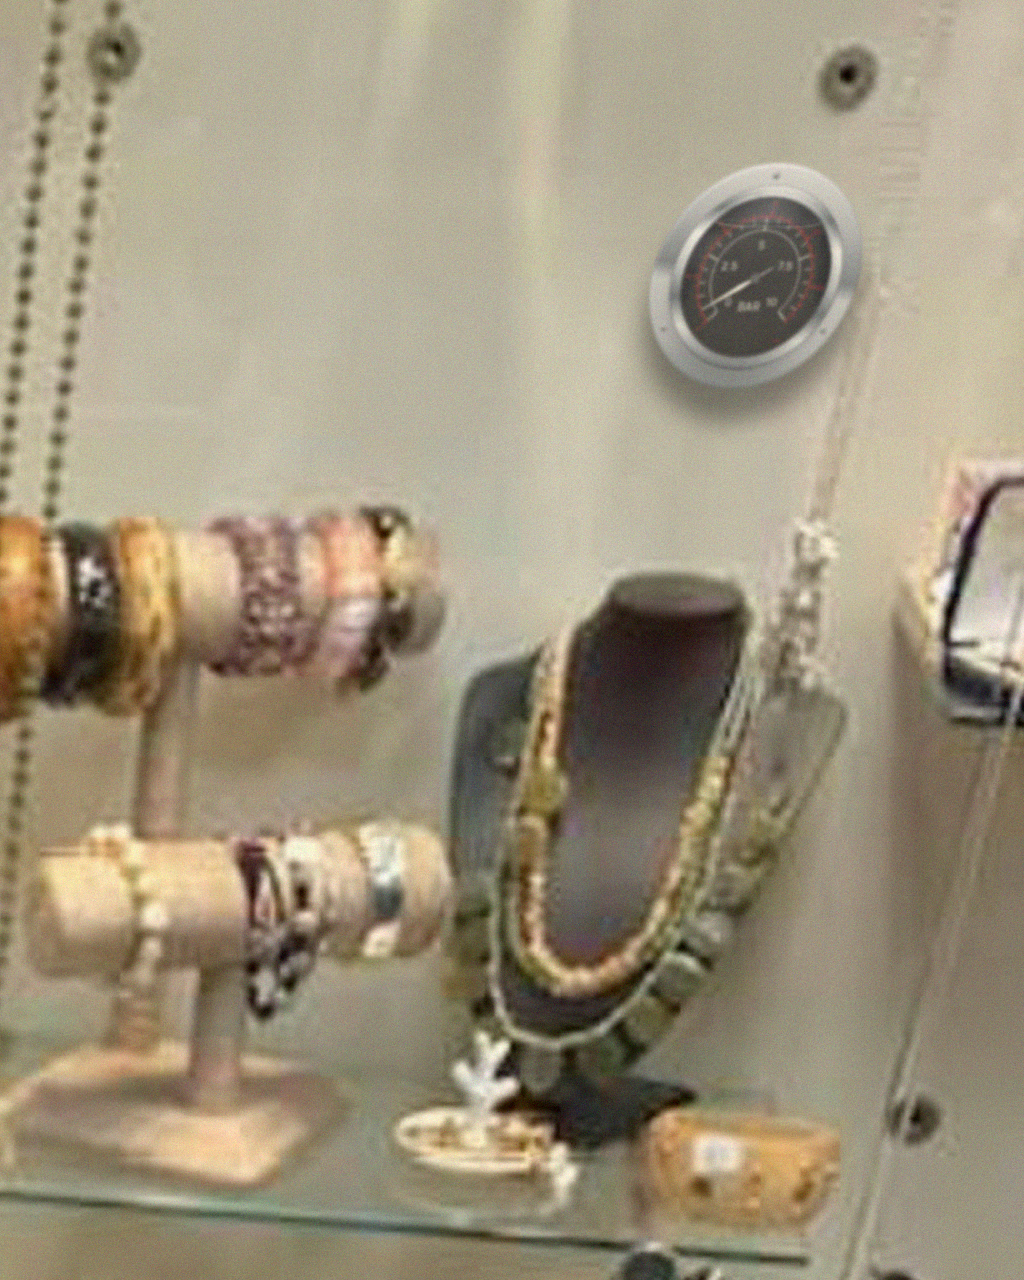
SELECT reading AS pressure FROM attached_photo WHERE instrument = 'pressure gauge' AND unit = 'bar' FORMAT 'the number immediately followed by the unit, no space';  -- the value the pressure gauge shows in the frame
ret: 0.5bar
